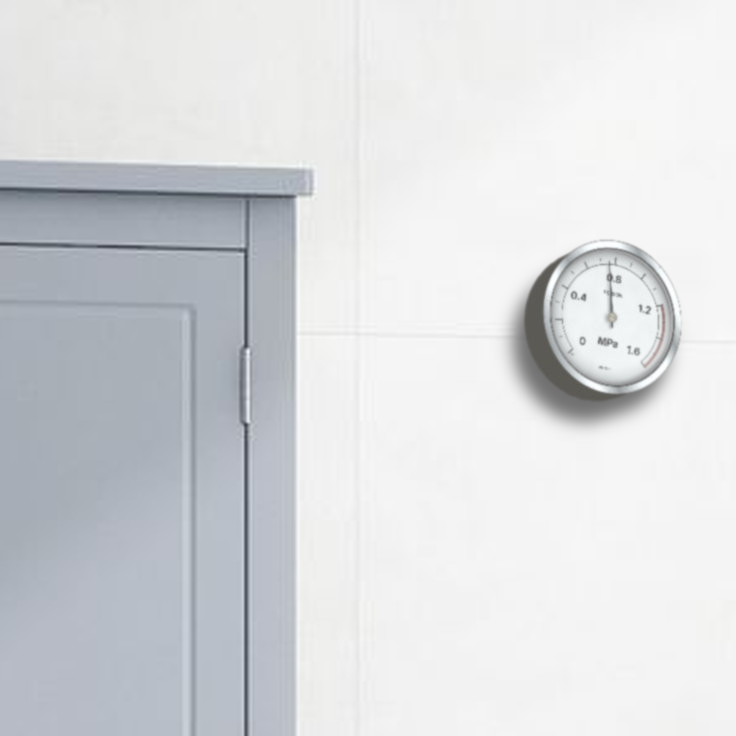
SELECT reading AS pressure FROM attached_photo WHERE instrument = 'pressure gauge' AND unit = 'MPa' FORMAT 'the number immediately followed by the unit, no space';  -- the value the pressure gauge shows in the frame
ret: 0.75MPa
